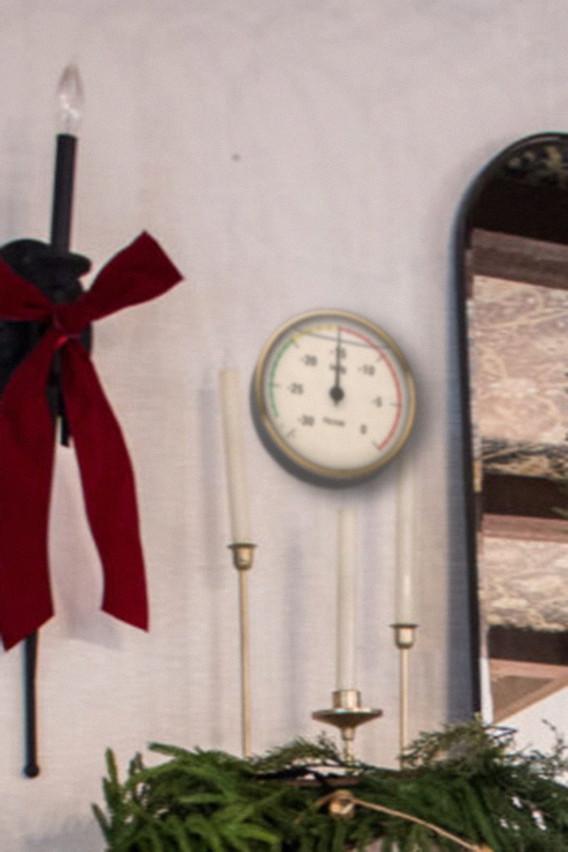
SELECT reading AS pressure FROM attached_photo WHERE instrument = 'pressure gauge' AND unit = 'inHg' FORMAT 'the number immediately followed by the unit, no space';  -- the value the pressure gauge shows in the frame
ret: -15inHg
